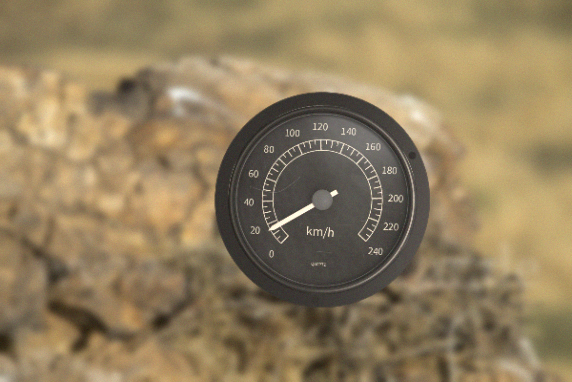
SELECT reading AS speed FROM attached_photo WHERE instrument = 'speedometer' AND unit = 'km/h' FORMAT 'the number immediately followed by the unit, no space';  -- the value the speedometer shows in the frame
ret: 15km/h
